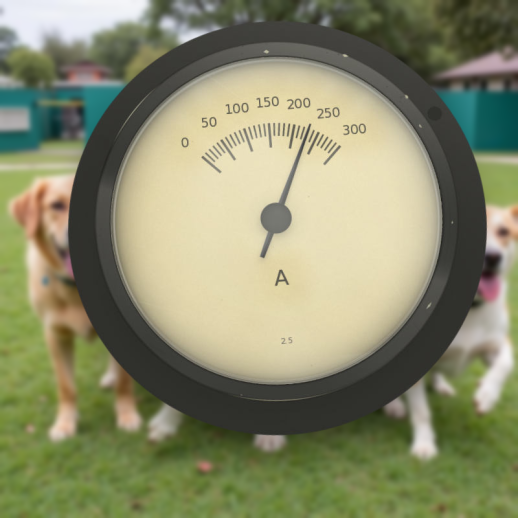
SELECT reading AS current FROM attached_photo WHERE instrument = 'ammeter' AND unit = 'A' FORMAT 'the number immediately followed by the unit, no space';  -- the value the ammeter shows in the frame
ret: 230A
